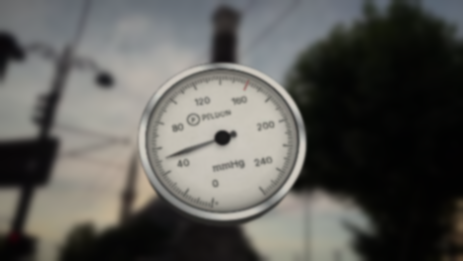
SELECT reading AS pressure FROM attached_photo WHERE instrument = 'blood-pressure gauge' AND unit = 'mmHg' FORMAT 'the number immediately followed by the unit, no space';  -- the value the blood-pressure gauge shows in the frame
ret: 50mmHg
